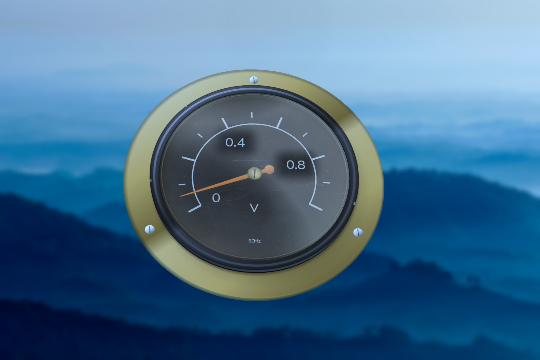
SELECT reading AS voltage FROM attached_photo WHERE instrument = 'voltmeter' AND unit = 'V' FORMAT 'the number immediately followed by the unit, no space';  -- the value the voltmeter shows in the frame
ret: 0.05V
